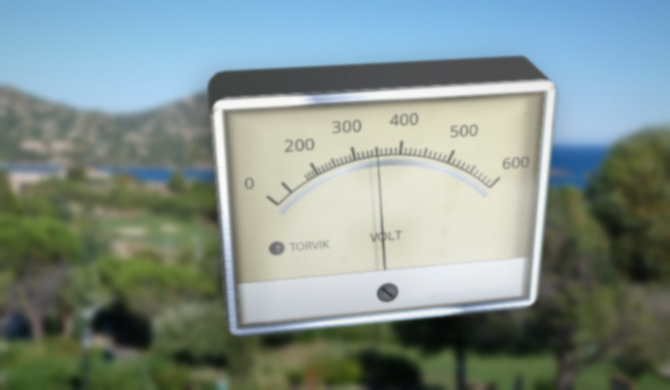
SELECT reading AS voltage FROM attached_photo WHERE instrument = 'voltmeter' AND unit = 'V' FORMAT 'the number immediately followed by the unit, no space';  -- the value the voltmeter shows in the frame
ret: 350V
